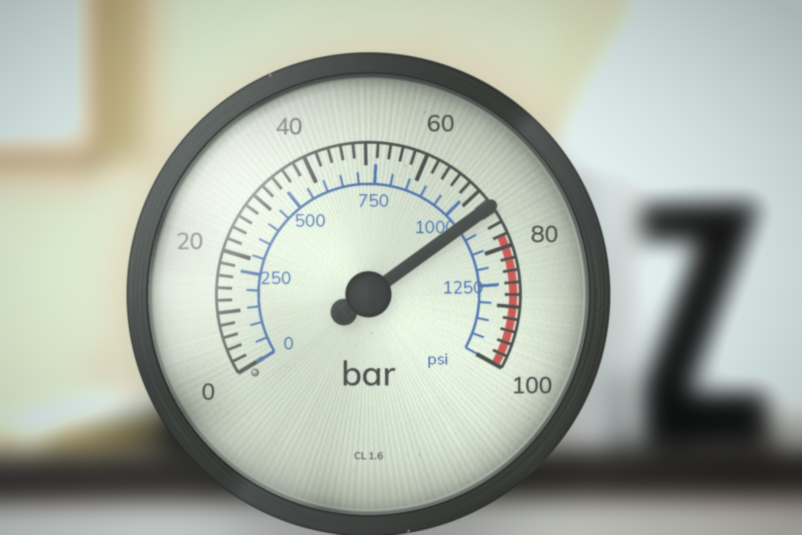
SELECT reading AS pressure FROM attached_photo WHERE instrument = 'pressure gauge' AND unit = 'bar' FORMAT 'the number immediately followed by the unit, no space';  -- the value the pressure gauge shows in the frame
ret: 73bar
